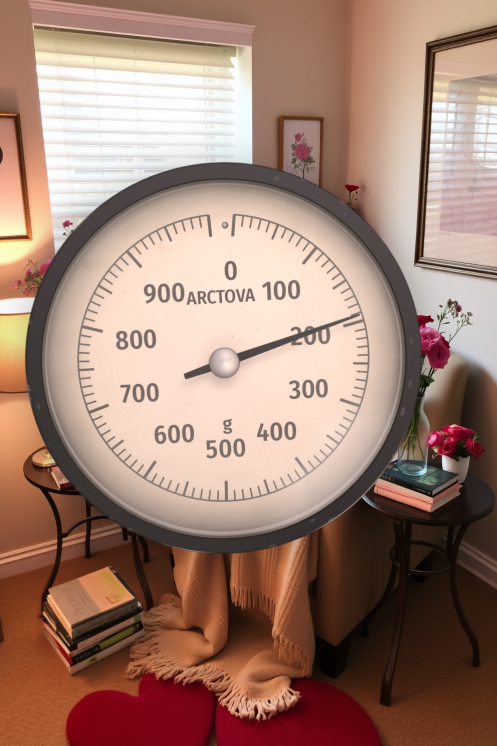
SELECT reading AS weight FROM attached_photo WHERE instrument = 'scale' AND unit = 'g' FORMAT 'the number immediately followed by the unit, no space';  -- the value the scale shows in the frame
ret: 190g
